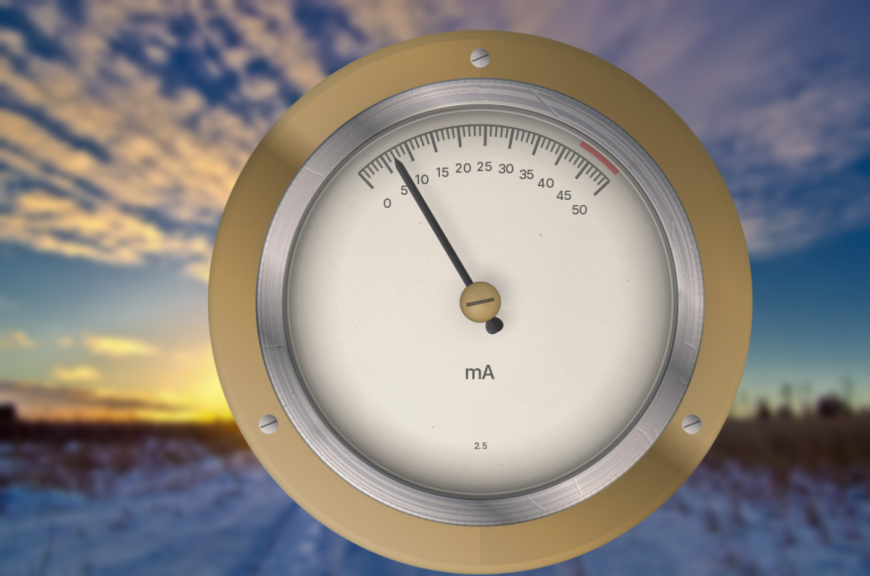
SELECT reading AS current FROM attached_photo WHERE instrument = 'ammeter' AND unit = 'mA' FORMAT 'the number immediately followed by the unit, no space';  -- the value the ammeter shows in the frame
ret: 7mA
